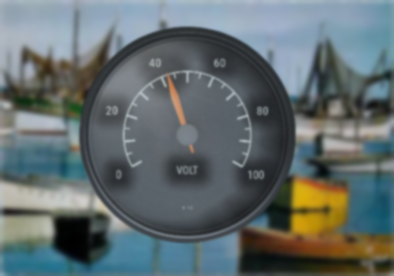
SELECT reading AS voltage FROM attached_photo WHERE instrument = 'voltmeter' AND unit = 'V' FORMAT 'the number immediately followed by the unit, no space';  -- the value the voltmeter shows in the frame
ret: 42.5V
